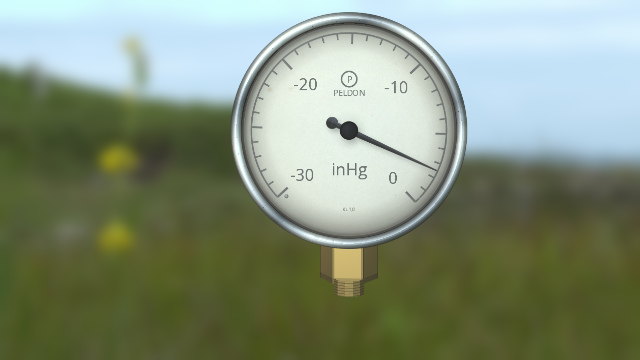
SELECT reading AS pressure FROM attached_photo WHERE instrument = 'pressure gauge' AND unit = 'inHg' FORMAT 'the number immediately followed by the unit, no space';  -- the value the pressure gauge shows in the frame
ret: -2.5inHg
